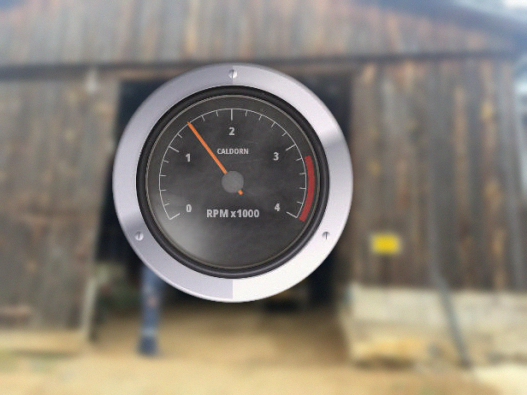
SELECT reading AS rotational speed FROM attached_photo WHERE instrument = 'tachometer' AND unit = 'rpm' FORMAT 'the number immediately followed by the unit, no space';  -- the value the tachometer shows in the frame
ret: 1400rpm
